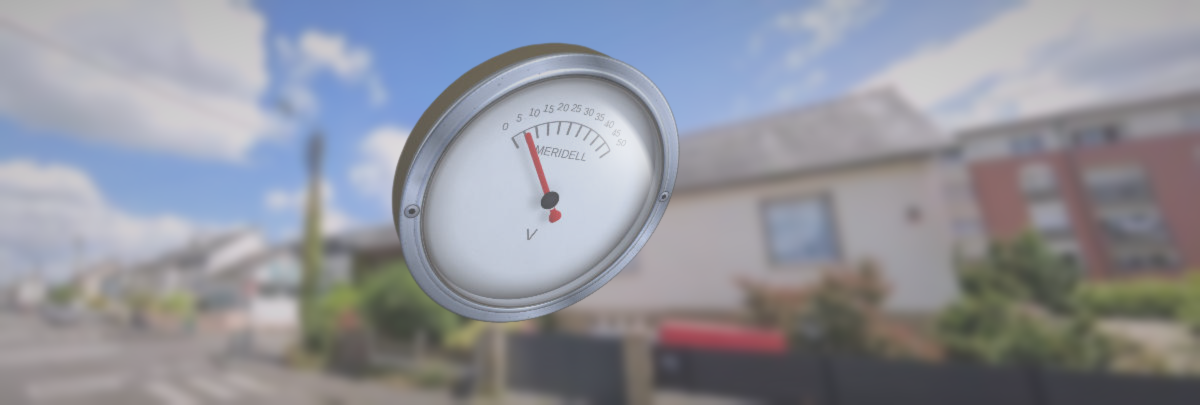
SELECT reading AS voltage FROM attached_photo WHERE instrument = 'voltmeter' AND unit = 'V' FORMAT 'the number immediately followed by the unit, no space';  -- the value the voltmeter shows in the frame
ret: 5V
